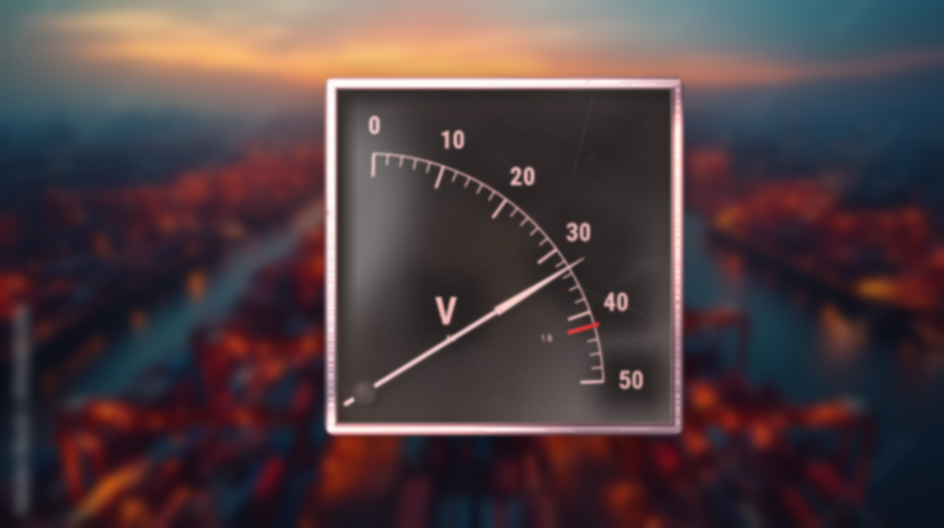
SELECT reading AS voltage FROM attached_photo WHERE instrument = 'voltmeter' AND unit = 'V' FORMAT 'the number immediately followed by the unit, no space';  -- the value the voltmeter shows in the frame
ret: 33V
